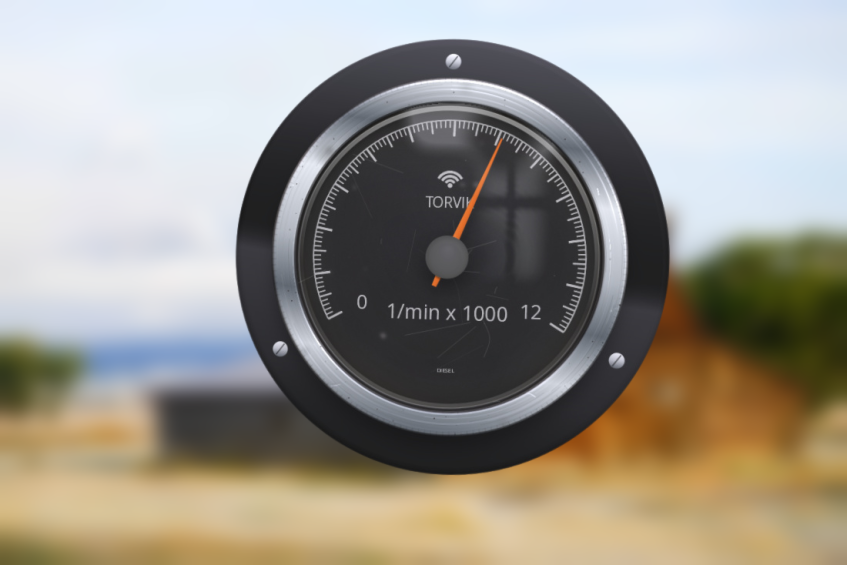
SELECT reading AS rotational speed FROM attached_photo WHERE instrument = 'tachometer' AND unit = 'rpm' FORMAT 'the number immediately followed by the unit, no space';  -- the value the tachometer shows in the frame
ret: 7100rpm
